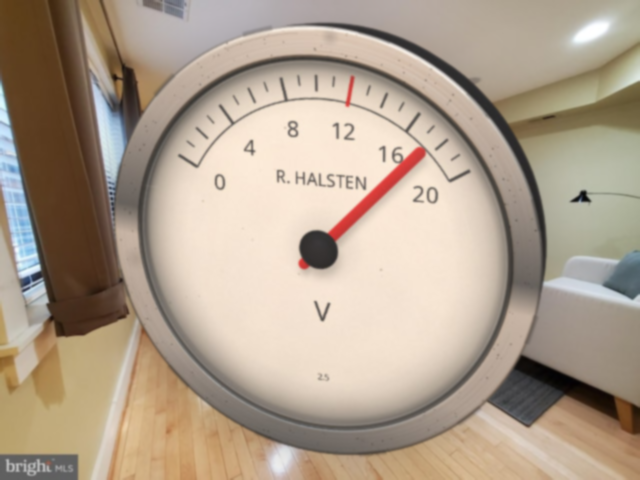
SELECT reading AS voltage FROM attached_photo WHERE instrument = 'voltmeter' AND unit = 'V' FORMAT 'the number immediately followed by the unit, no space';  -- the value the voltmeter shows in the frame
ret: 17.5V
